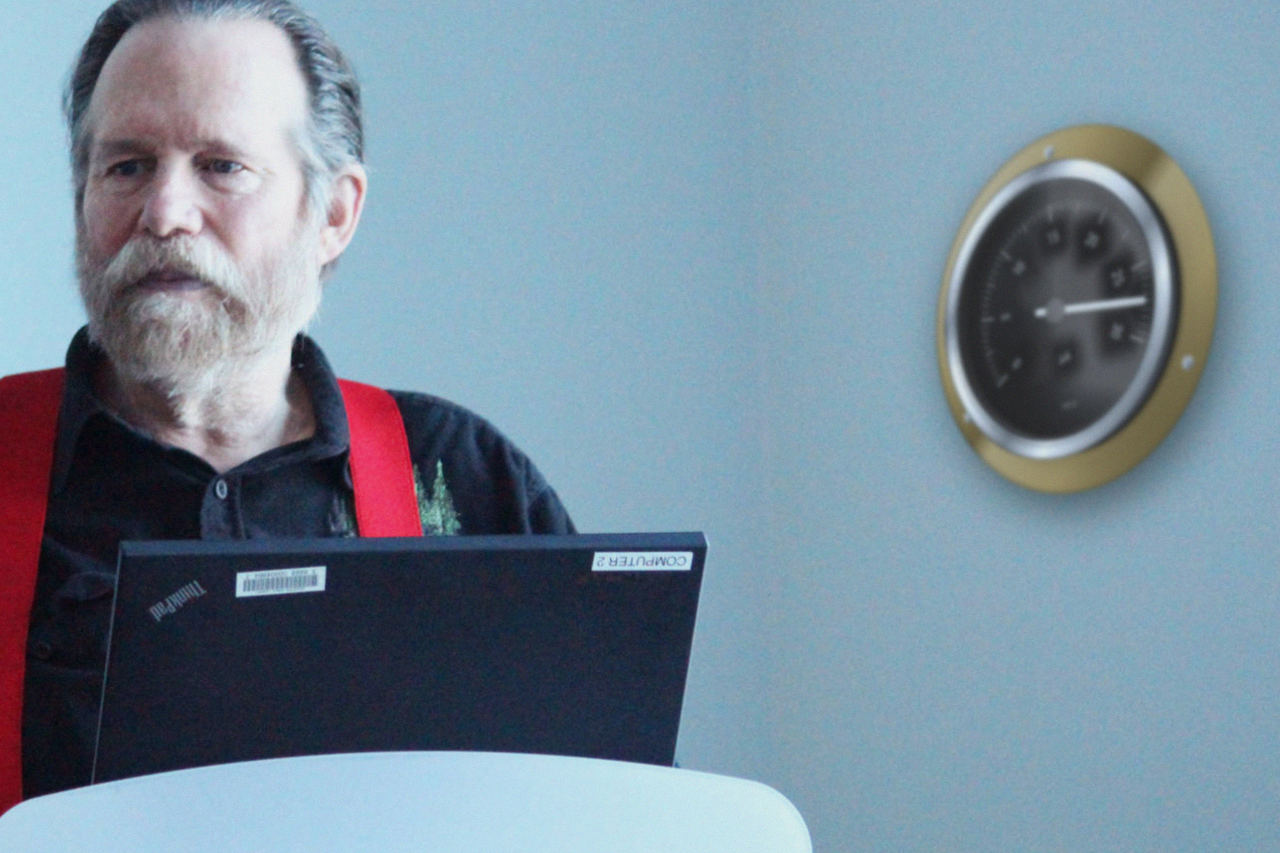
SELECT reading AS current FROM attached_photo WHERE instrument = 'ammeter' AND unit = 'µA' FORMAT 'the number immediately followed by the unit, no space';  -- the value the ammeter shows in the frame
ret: 27.5µA
